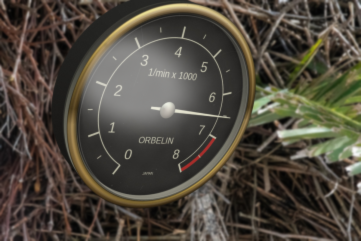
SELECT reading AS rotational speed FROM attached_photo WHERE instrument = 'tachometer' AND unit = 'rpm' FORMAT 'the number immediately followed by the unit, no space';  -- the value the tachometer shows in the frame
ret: 6500rpm
